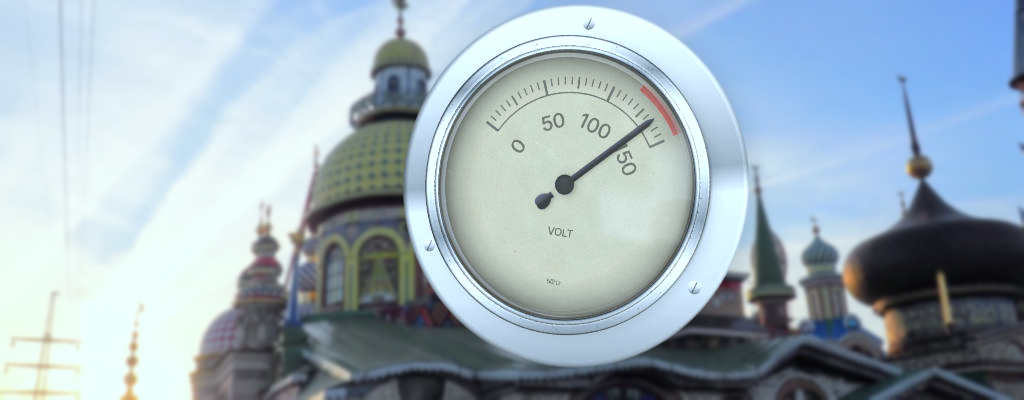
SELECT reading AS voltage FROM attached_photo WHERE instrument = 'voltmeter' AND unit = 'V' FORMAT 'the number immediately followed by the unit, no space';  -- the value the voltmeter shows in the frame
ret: 135V
